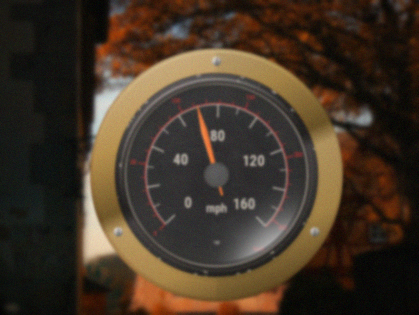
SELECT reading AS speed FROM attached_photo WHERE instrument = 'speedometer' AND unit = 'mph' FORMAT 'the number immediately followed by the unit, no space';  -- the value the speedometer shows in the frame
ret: 70mph
